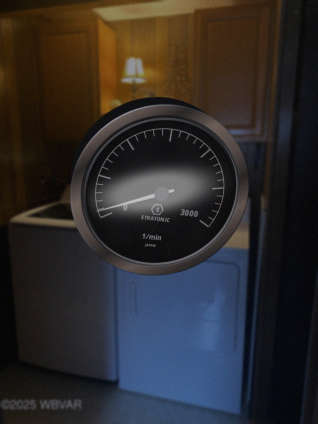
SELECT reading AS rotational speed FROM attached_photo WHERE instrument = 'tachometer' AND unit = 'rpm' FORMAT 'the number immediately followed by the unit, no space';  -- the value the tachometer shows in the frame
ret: 100rpm
